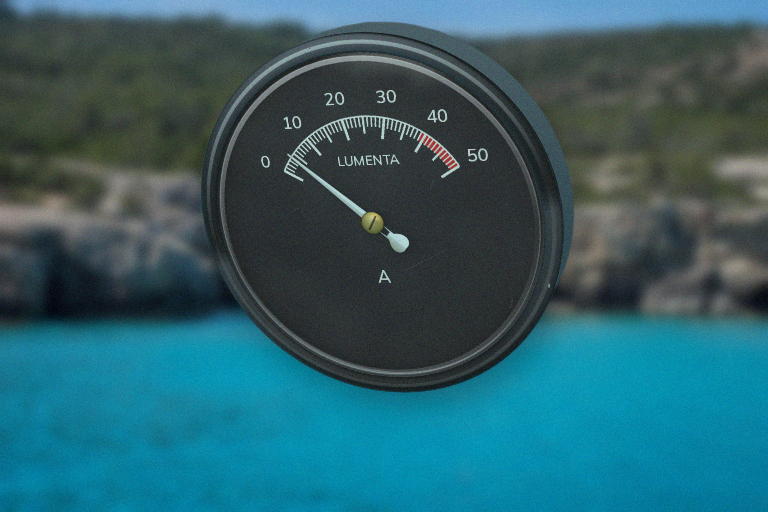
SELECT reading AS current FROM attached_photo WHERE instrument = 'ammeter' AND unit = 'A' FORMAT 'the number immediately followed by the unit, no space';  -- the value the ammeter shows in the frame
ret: 5A
